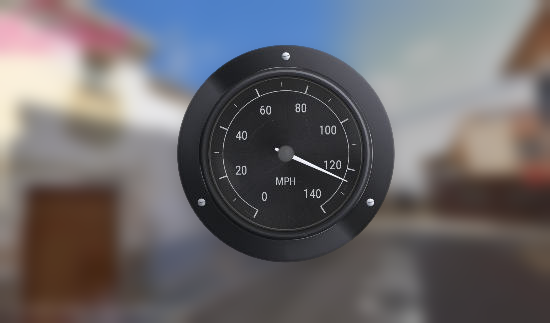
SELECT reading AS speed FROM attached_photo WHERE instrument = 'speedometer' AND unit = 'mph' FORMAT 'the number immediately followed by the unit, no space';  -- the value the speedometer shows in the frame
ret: 125mph
